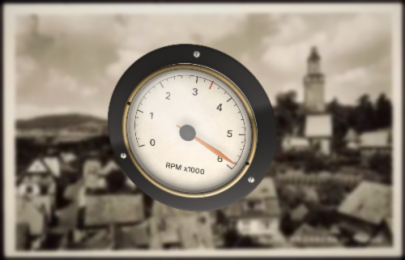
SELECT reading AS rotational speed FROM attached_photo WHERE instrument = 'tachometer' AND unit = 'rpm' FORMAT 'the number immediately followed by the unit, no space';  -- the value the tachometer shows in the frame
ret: 5800rpm
